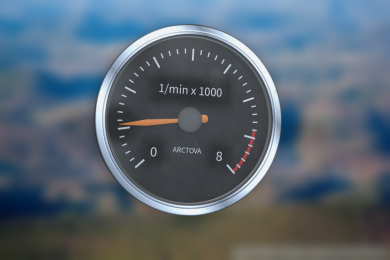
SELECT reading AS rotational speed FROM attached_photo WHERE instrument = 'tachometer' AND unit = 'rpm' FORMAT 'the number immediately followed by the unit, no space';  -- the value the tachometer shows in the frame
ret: 1100rpm
